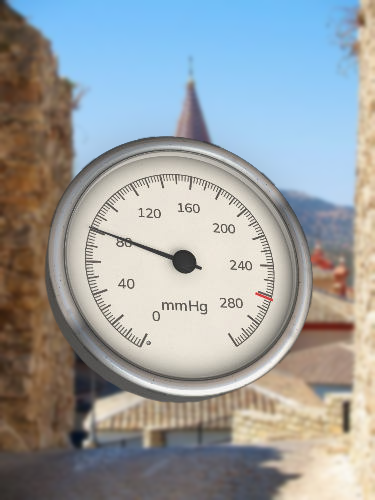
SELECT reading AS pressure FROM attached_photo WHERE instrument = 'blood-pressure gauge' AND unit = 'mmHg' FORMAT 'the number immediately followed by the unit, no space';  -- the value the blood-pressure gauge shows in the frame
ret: 80mmHg
